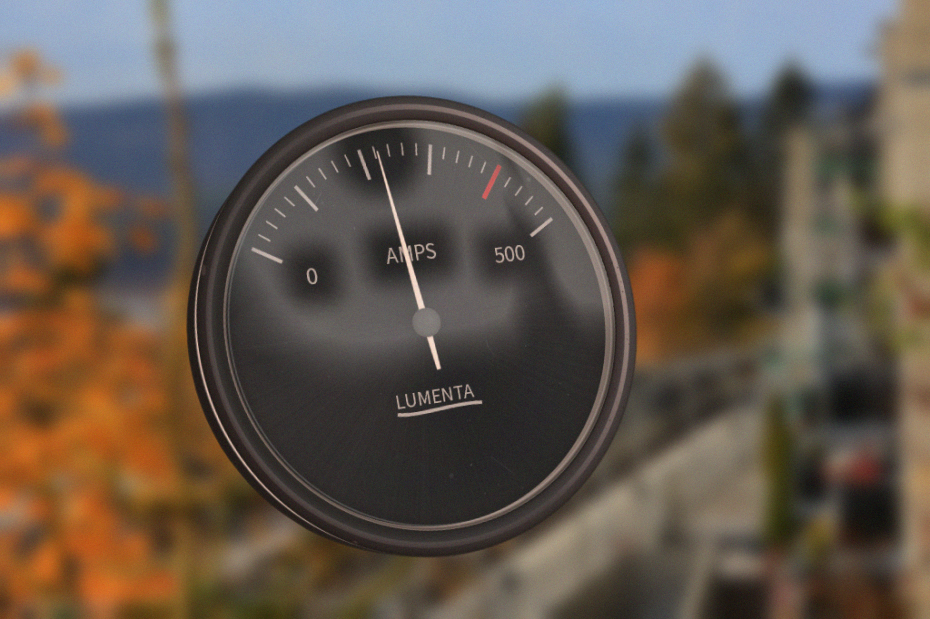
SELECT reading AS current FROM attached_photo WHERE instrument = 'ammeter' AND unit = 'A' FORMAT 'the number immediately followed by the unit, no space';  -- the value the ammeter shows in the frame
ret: 220A
